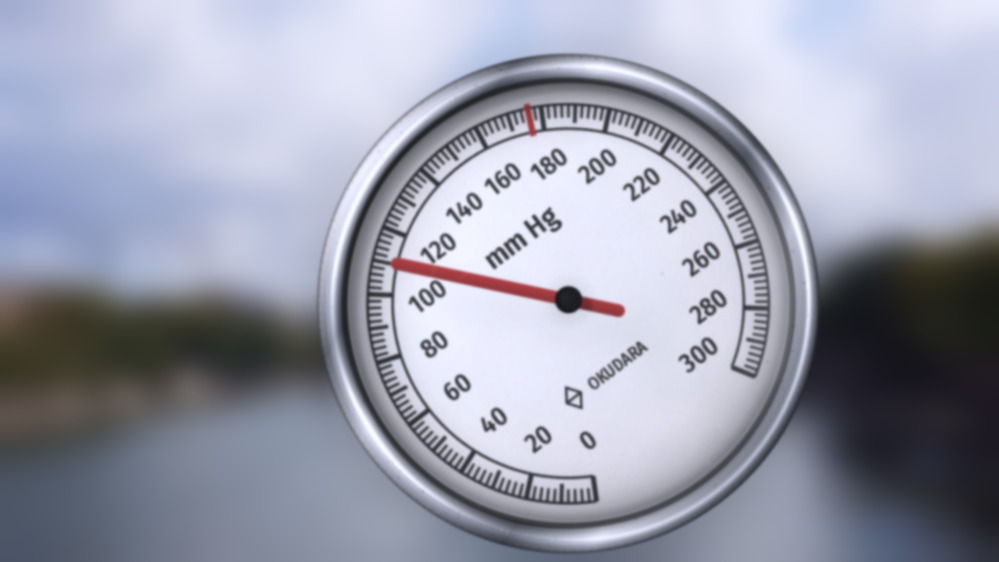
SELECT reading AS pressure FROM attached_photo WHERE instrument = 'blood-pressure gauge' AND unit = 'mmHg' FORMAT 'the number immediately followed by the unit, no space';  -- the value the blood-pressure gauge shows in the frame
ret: 110mmHg
